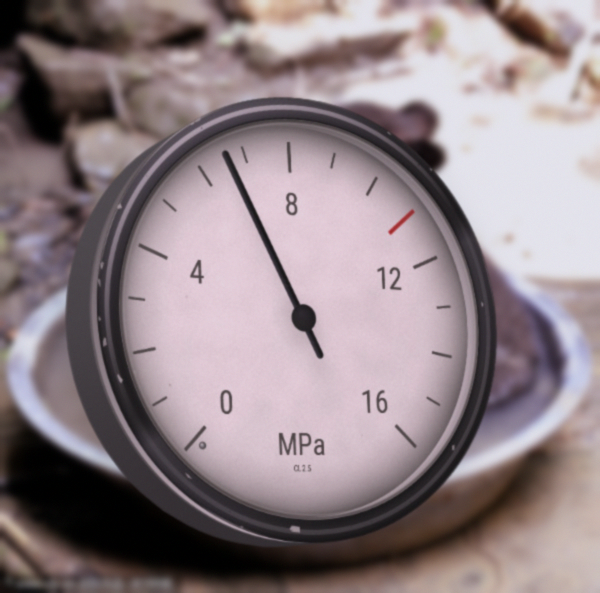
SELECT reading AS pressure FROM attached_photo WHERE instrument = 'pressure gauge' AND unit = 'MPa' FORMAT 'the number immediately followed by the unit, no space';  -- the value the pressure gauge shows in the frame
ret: 6.5MPa
